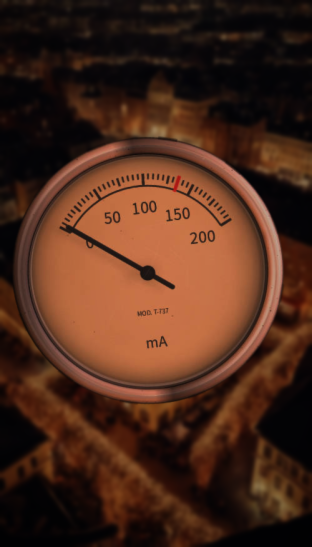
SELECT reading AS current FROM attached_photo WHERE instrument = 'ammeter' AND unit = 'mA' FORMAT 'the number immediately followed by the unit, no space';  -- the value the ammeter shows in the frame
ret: 5mA
